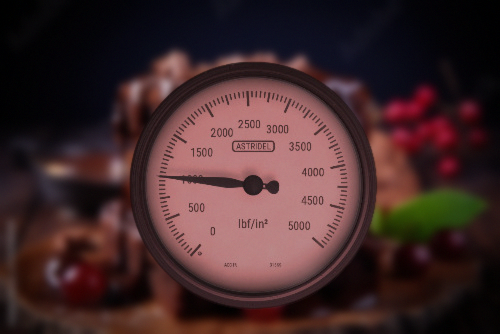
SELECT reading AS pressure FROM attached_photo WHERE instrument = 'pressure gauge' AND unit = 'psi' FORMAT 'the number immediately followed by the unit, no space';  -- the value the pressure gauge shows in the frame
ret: 1000psi
